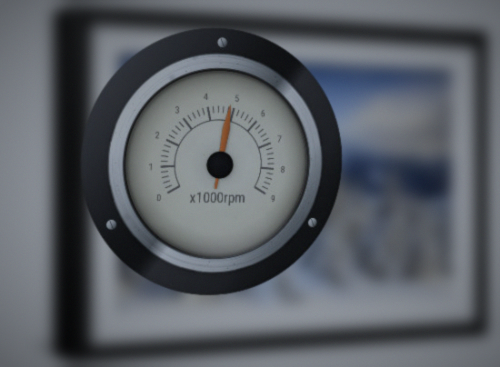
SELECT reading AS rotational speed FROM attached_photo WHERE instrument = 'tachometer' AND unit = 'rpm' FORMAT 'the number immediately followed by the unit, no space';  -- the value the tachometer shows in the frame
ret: 4800rpm
